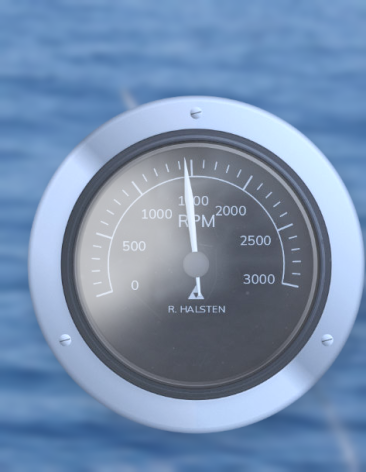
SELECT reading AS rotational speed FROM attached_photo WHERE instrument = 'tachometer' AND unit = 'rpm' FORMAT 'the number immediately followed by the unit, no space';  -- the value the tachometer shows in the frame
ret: 1450rpm
